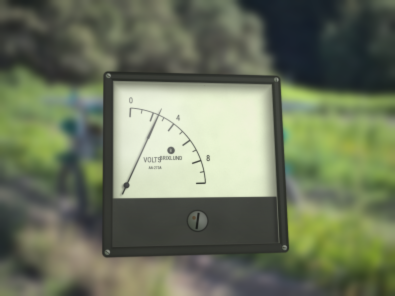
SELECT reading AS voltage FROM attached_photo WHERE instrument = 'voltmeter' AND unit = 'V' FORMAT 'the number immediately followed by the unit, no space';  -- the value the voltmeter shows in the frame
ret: 2.5V
